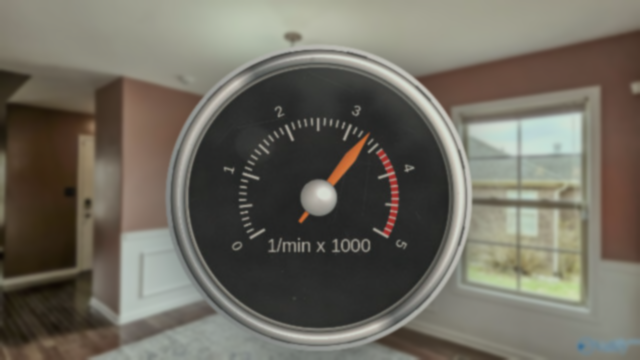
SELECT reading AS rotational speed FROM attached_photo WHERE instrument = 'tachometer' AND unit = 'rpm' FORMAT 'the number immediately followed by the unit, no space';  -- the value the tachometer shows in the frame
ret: 3300rpm
